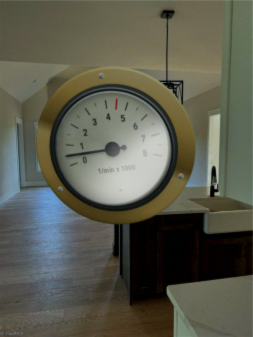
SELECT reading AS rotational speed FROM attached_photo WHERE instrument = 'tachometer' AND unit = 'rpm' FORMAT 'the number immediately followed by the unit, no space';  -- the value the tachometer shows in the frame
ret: 500rpm
